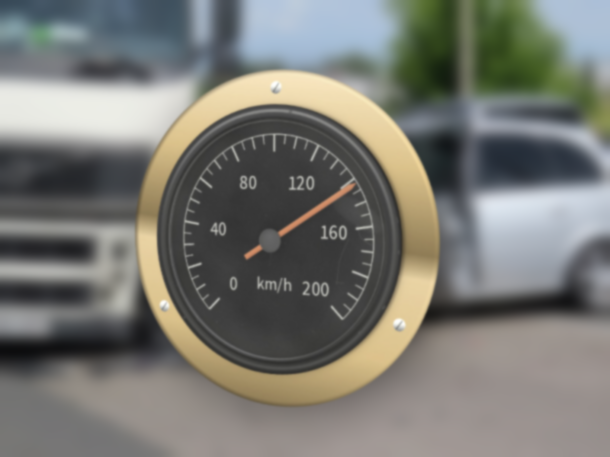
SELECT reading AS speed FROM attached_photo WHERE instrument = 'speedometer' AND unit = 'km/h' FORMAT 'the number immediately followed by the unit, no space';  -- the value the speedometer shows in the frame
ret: 142.5km/h
